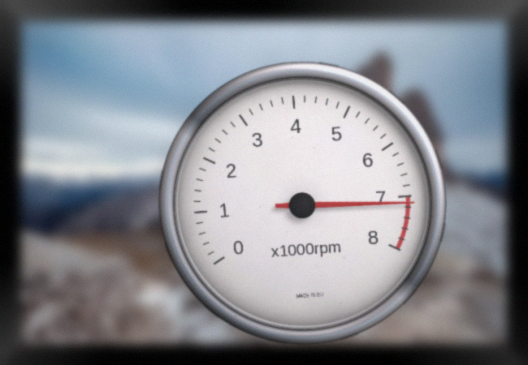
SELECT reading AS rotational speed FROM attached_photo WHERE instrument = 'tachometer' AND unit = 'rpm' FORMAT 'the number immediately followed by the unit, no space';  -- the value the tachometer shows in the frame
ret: 7100rpm
